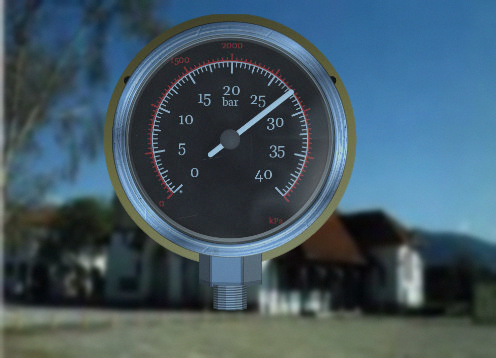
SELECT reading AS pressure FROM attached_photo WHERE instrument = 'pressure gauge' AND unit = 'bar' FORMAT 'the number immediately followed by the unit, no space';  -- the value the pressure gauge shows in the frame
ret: 27.5bar
